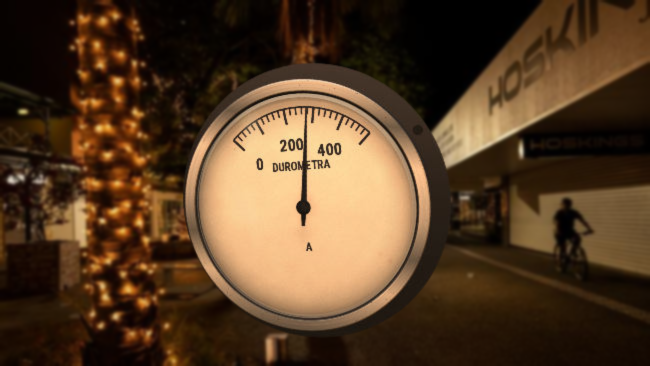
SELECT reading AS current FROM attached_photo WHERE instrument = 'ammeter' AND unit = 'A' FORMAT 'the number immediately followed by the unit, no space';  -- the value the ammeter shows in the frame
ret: 280A
